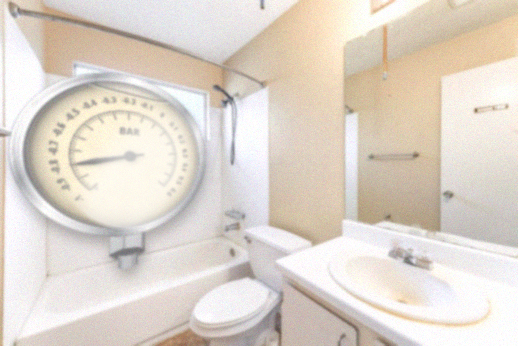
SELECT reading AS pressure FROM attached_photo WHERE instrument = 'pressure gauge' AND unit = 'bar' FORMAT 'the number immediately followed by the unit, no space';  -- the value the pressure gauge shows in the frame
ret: -0.8bar
